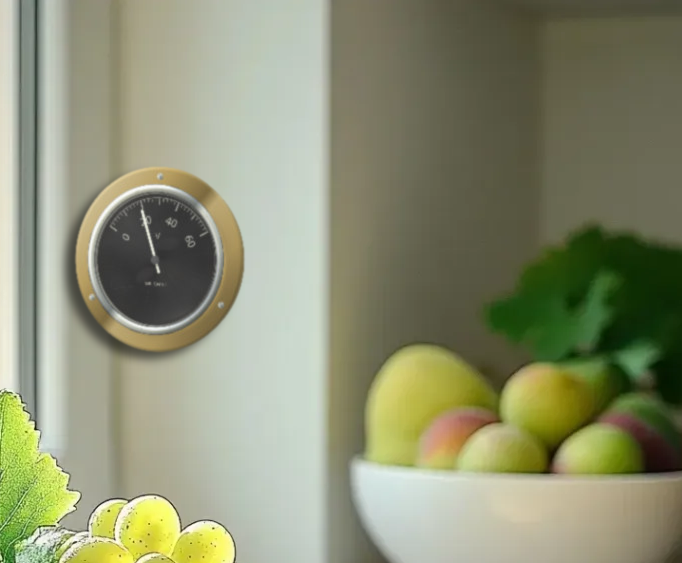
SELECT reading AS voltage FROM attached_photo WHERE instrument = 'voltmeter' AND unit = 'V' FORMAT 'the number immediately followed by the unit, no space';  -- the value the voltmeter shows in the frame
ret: 20V
